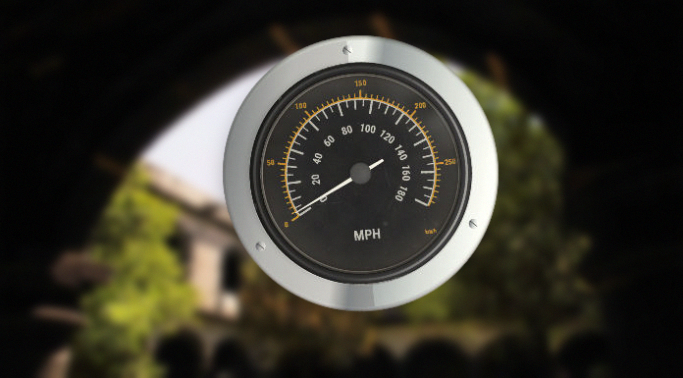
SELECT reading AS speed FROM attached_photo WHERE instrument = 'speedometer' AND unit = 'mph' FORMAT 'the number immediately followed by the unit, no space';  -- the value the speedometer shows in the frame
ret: 2.5mph
